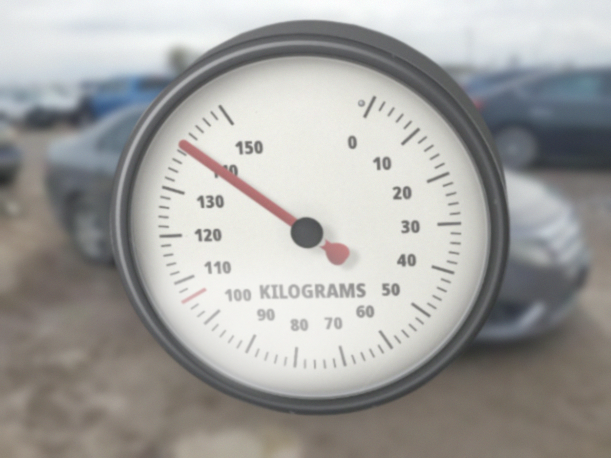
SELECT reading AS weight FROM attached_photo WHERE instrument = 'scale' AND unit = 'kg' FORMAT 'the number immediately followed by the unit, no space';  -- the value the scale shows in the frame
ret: 140kg
